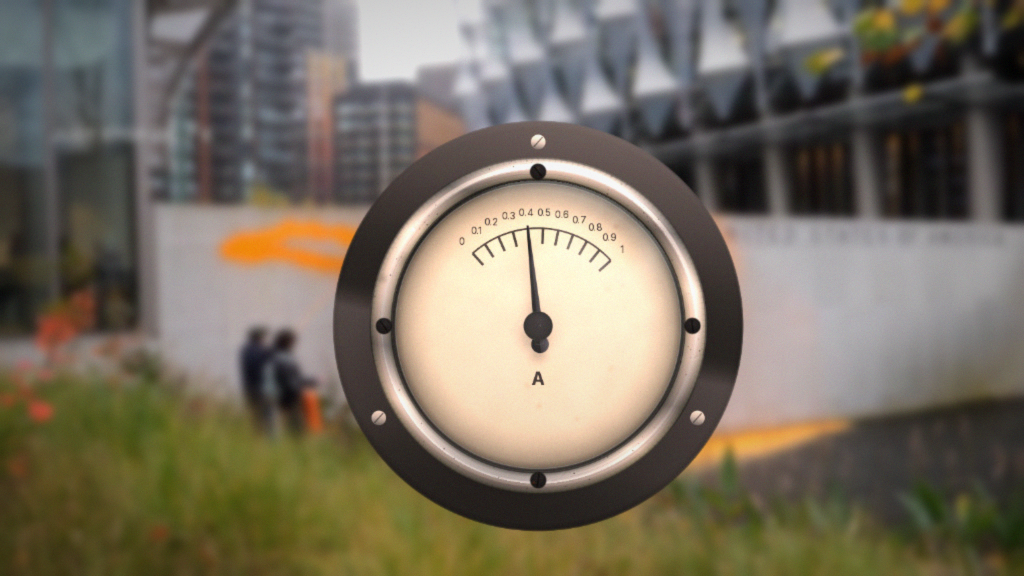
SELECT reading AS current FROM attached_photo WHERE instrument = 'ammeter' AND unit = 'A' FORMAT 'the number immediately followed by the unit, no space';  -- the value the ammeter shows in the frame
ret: 0.4A
